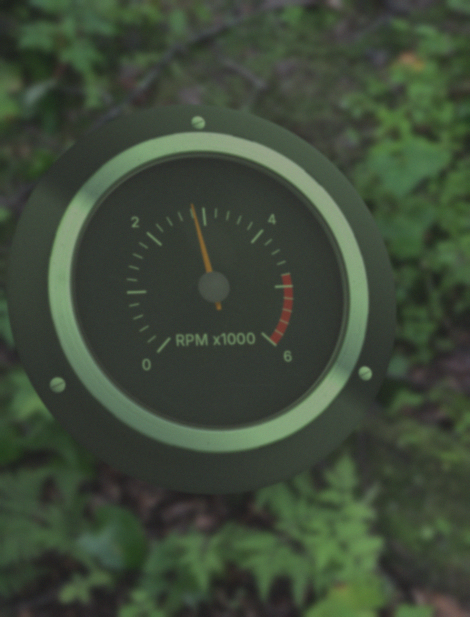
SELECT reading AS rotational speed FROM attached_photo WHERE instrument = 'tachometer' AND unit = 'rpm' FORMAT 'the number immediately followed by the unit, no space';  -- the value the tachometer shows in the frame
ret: 2800rpm
